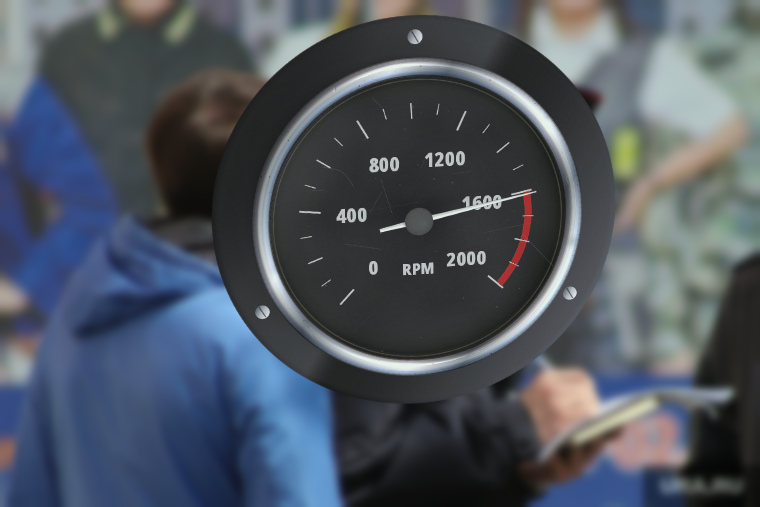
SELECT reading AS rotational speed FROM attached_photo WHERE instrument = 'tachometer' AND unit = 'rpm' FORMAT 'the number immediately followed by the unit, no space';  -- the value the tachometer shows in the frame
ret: 1600rpm
